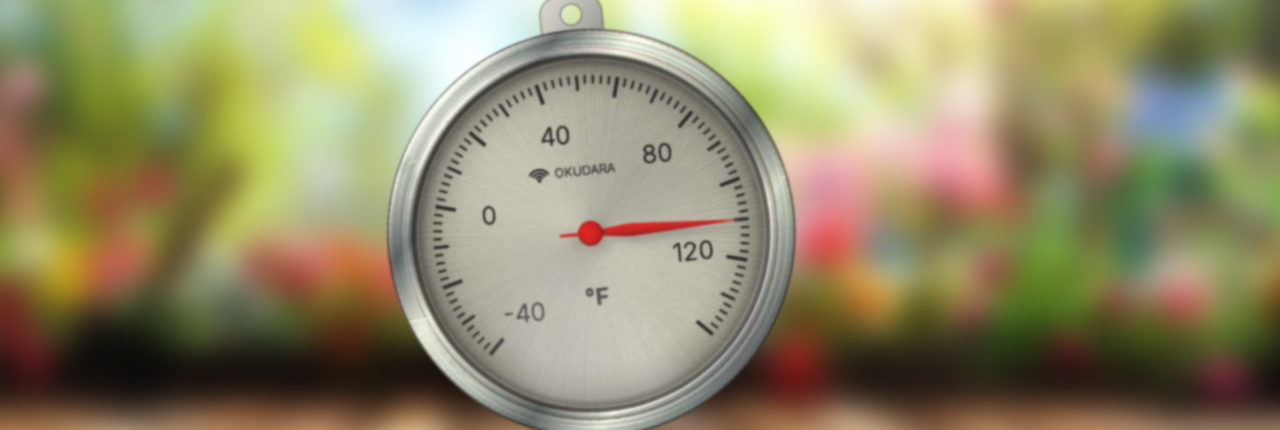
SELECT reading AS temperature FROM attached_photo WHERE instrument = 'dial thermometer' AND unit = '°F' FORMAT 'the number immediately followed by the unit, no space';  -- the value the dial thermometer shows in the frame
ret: 110°F
